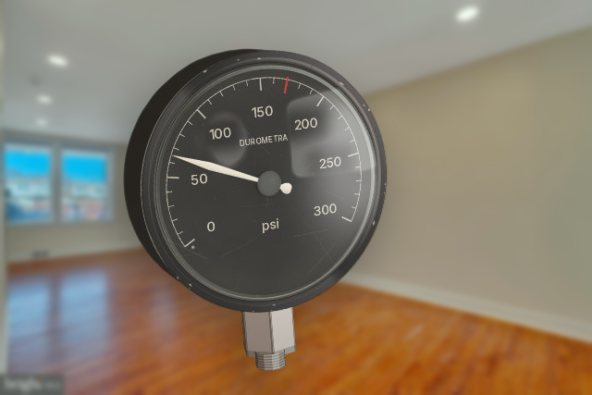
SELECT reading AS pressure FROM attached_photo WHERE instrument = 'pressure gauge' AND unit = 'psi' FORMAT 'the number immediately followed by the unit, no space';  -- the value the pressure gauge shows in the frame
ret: 65psi
